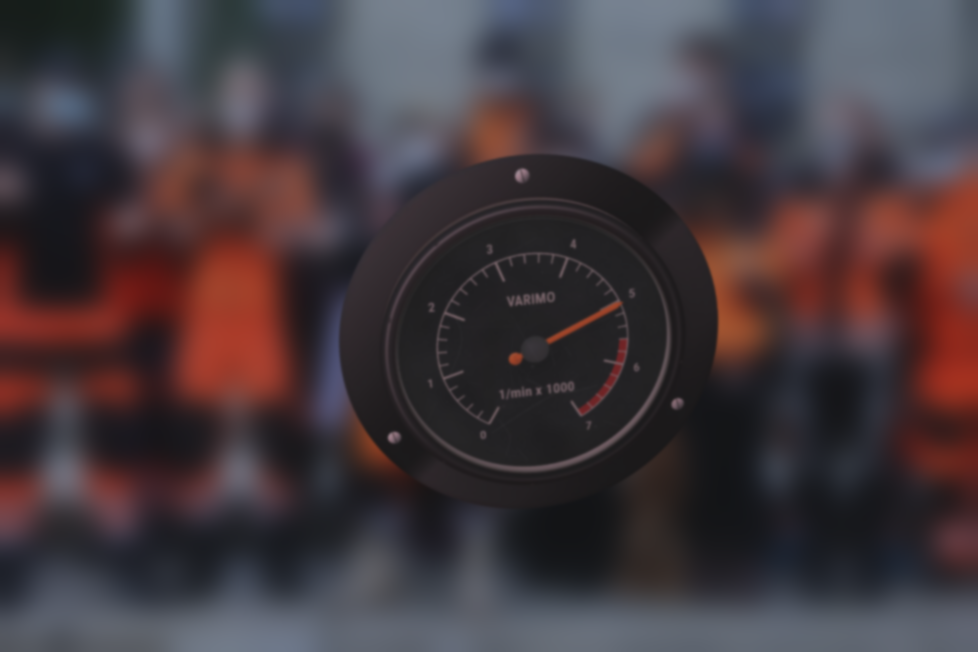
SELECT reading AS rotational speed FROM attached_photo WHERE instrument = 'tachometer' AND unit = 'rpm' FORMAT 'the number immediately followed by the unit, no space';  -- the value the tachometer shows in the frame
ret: 5000rpm
